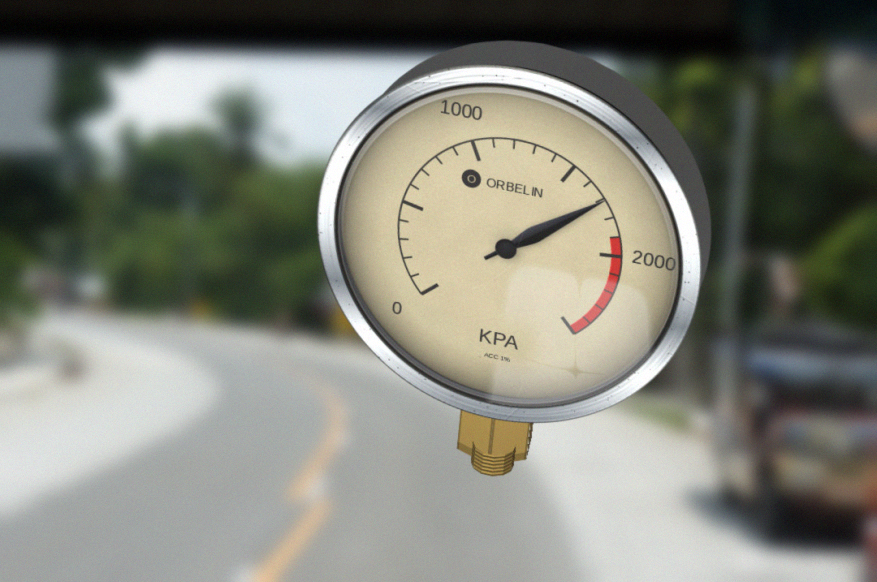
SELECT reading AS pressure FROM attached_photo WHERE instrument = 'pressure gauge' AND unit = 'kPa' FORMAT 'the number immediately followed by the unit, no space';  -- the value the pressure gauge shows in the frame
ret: 1700kPa
